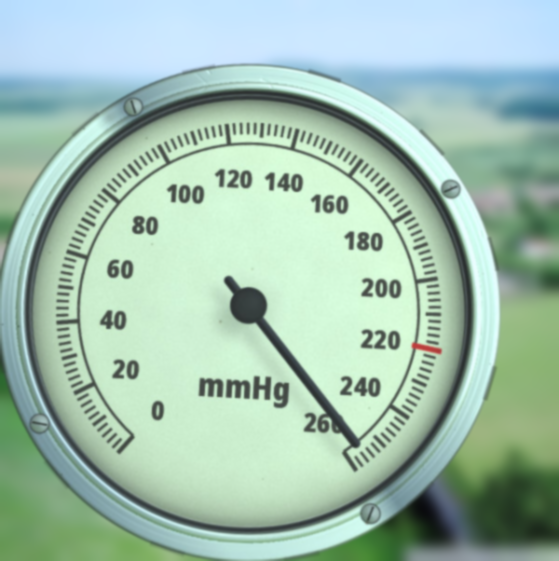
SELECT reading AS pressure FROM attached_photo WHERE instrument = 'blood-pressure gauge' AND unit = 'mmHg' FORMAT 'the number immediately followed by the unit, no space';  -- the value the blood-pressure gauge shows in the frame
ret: 256mmHg
